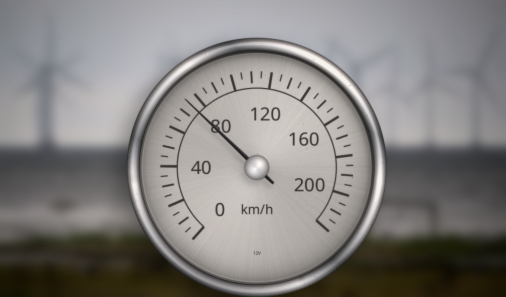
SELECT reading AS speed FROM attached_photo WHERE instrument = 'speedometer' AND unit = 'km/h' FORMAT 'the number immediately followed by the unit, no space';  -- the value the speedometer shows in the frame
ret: 75km/h
